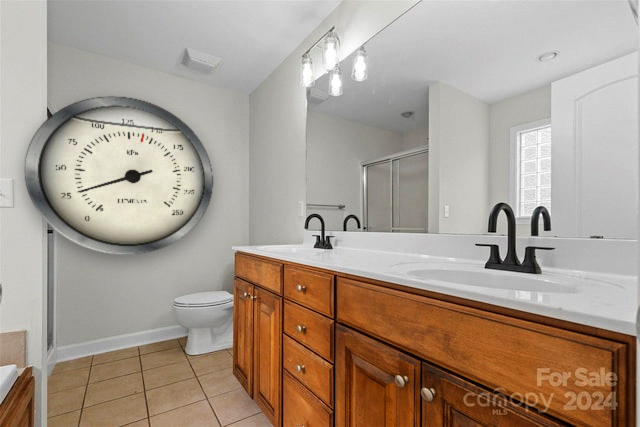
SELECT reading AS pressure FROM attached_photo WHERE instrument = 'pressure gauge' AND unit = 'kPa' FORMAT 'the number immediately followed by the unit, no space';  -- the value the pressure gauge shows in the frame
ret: 25kPa
